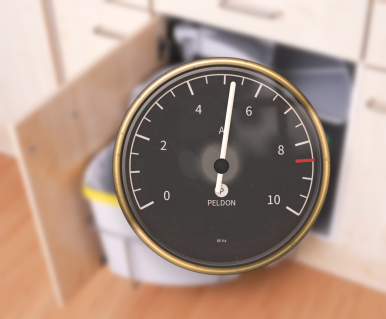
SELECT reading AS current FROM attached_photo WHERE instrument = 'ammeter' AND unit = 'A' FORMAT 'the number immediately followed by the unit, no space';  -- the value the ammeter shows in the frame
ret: 5.25A
